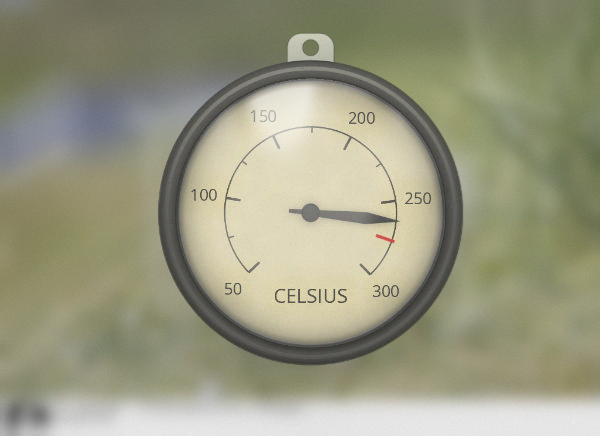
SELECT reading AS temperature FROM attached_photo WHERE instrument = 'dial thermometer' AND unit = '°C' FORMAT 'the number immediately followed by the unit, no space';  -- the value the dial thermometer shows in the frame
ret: 262.5°C
